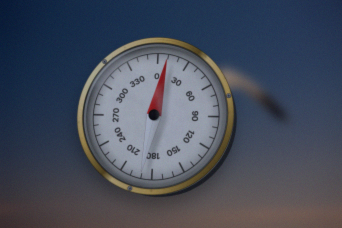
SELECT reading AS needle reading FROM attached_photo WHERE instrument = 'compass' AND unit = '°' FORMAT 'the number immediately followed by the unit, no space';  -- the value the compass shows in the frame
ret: 10°
